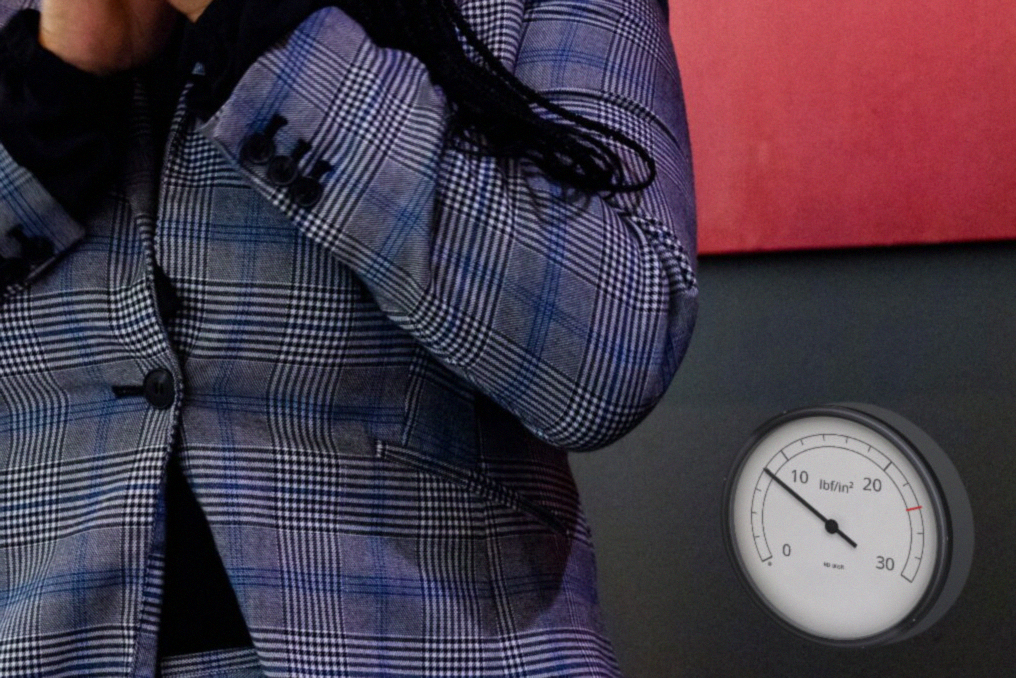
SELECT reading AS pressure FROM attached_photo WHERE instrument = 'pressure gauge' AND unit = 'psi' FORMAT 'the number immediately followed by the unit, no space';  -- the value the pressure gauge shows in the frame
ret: 8psi
